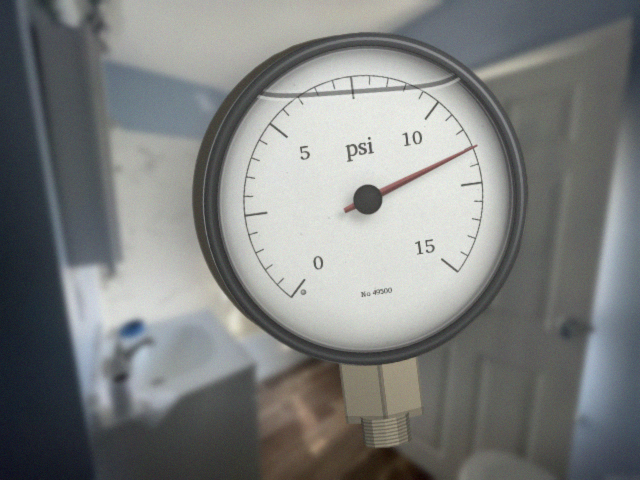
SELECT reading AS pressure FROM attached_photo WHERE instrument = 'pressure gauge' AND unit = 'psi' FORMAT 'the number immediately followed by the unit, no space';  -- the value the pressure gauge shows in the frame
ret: 11.5psi
